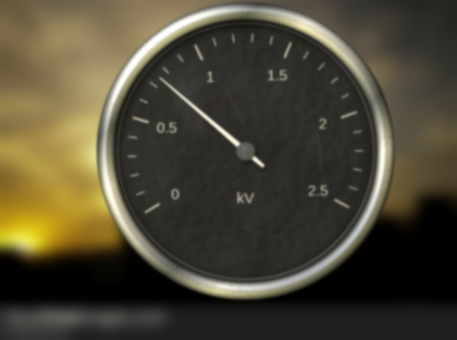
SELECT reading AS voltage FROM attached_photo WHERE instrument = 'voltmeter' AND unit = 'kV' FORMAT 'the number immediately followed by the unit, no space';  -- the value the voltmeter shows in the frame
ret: 0.75kV
